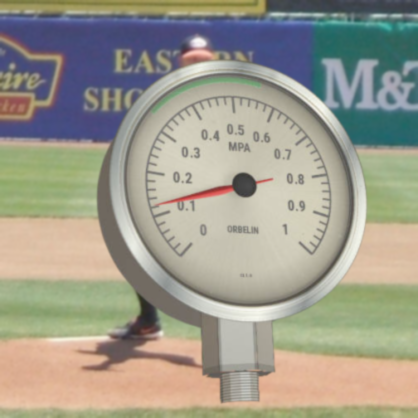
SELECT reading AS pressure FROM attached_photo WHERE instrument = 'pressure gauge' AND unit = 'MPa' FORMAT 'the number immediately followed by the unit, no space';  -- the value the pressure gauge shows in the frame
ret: 0.12MPa
